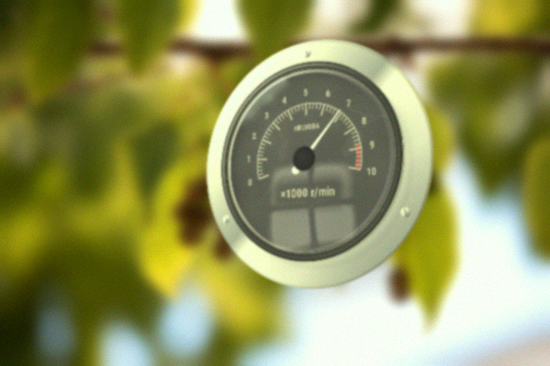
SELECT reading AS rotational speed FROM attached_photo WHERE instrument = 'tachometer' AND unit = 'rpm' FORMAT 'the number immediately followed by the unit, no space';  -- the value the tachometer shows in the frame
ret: 7000rpm
